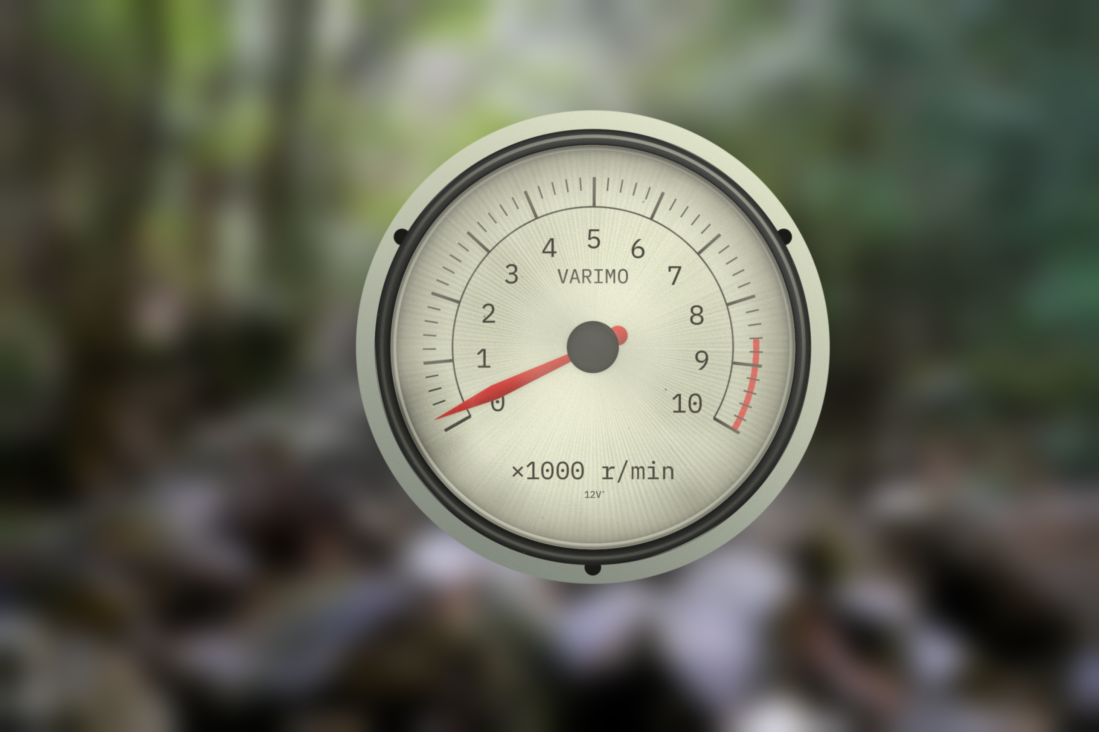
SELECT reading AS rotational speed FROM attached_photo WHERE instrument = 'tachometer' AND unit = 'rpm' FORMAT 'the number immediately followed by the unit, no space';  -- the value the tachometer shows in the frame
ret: 200rpm
